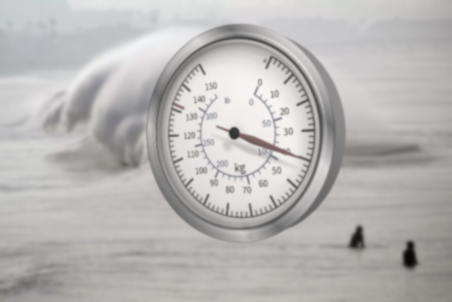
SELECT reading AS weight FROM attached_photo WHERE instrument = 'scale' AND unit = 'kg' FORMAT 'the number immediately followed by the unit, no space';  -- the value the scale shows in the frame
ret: 40kg
